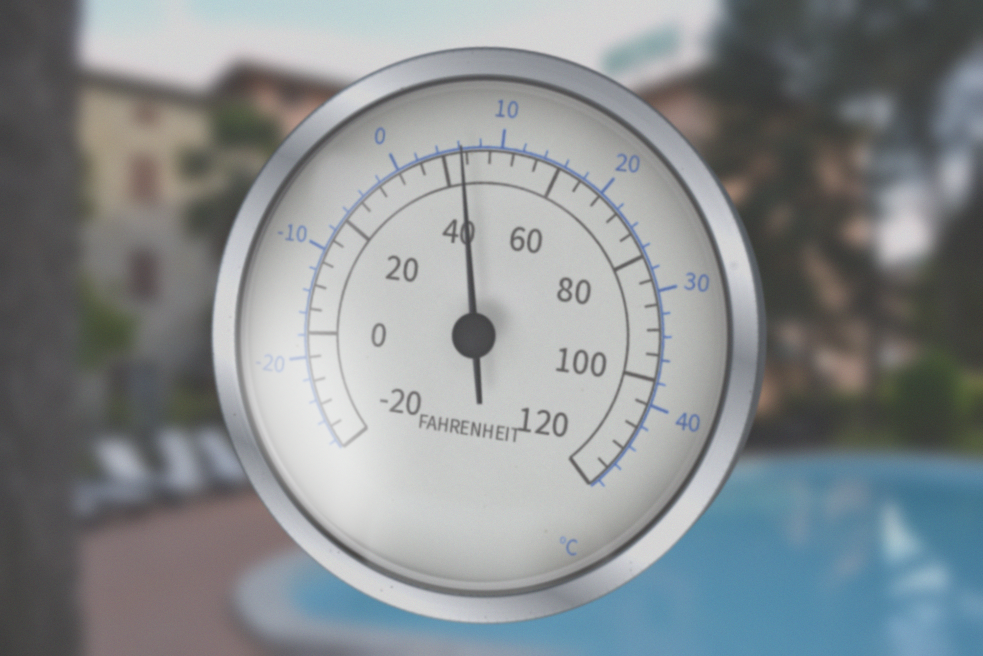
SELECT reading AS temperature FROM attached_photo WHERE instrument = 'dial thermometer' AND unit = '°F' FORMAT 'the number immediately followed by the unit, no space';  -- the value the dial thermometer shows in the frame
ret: 44°F
